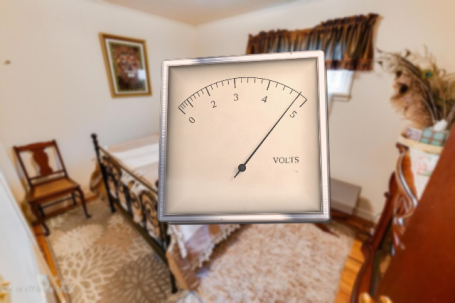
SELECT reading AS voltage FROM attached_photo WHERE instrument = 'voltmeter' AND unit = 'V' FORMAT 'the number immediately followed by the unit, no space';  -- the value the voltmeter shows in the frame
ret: 4.8V
